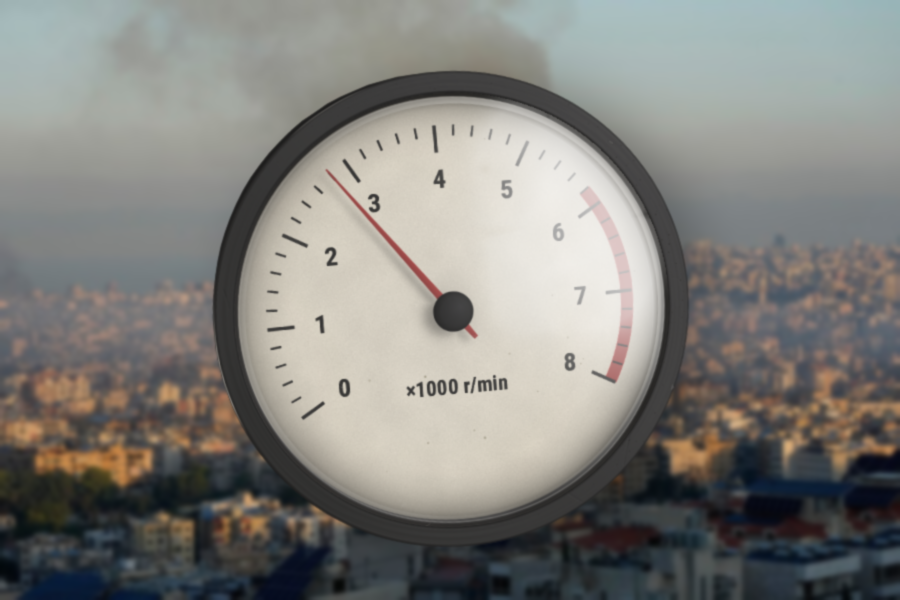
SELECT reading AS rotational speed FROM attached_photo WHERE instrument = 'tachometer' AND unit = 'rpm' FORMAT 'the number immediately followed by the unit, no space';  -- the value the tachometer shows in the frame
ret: 2800rpm
